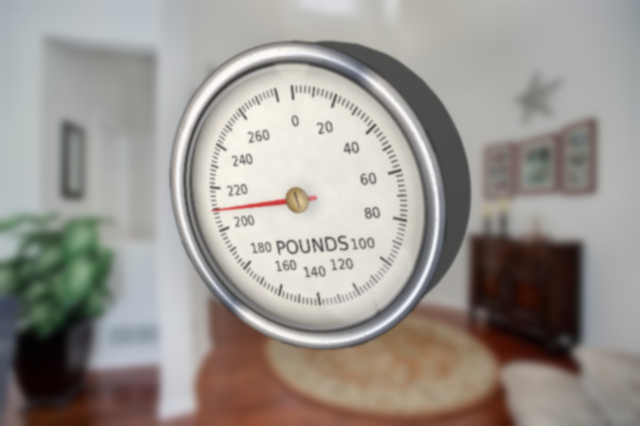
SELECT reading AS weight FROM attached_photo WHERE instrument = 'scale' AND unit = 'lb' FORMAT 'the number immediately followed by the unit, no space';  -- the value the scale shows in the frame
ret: 210lb
